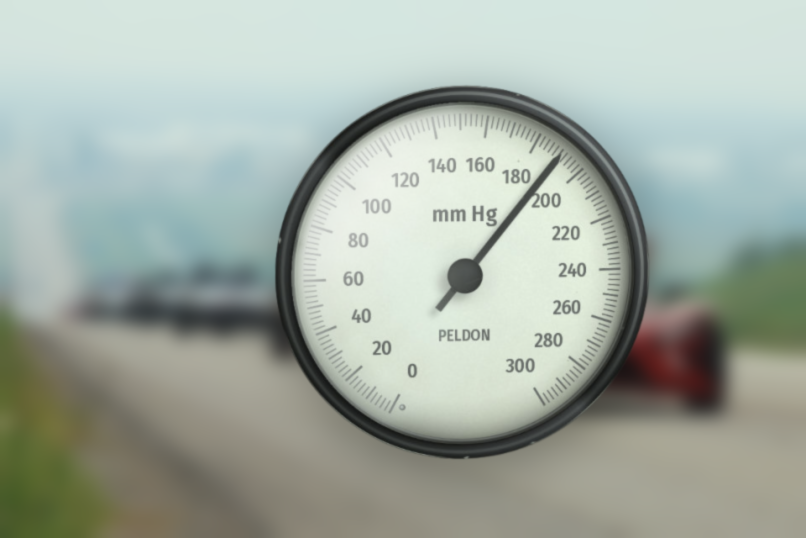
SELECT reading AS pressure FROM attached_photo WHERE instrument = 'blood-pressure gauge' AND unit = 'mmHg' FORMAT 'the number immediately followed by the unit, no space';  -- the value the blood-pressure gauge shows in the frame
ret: 190mmHg
